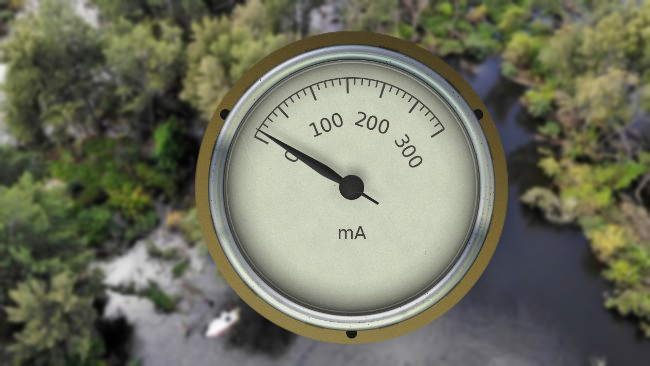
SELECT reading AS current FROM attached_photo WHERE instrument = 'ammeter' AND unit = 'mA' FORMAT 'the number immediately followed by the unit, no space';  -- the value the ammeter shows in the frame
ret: 10mA
